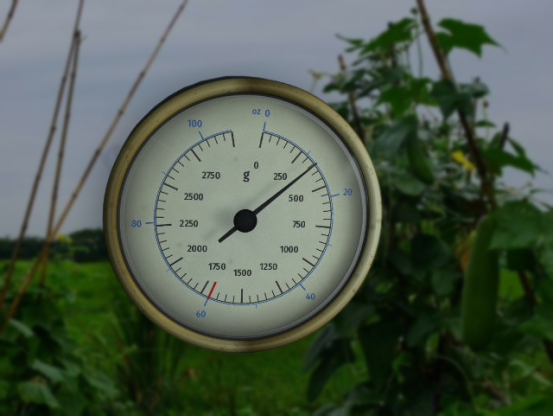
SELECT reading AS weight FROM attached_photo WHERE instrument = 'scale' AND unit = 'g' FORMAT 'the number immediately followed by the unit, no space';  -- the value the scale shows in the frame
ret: 350g
